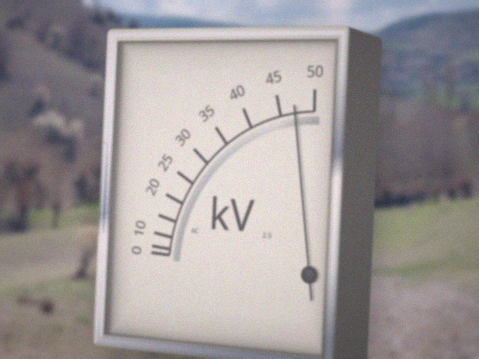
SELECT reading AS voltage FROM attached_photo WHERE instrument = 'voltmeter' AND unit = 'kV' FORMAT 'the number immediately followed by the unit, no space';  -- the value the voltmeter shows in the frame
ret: 47.5kV
